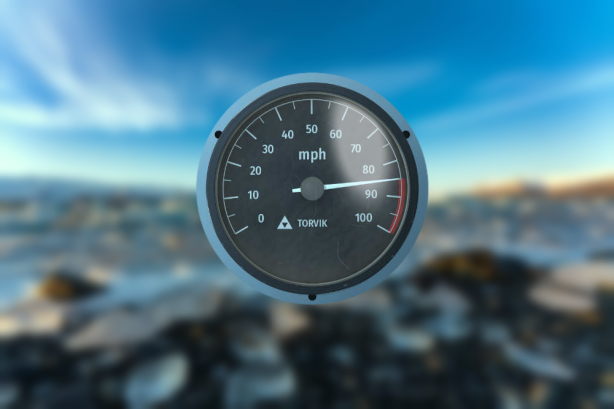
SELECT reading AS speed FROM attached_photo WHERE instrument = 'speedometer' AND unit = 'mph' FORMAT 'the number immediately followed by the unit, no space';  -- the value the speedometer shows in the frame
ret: 85mph
